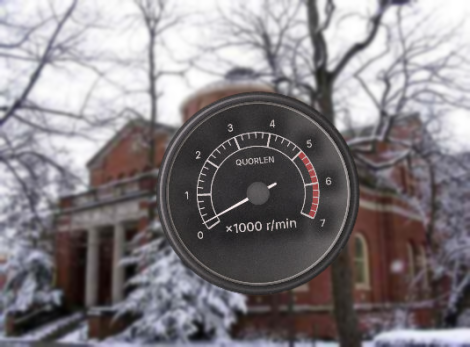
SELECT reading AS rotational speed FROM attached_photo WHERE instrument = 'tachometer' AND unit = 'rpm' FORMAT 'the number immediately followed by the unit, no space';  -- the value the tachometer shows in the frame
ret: 200rpm
